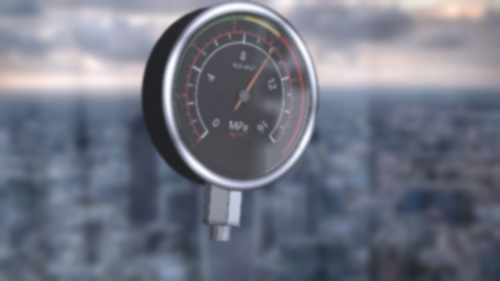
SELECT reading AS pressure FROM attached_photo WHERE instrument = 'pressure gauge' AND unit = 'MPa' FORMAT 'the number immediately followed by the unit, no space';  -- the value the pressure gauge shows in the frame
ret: 10MPa
